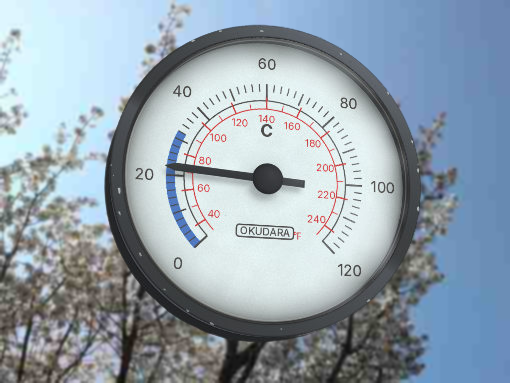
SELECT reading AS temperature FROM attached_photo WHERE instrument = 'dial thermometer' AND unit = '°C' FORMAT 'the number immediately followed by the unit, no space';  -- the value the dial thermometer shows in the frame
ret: 22°C
